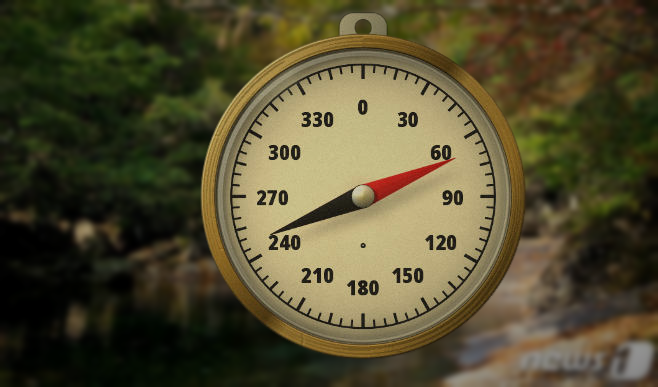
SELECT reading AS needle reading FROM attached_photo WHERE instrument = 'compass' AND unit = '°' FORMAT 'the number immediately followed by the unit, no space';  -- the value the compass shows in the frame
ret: 67.5°
